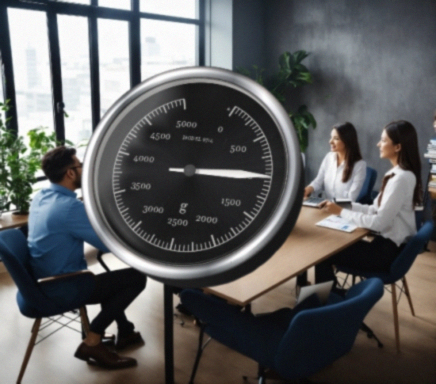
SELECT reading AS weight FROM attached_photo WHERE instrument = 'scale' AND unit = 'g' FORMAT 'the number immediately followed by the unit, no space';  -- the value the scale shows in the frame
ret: 1000g
